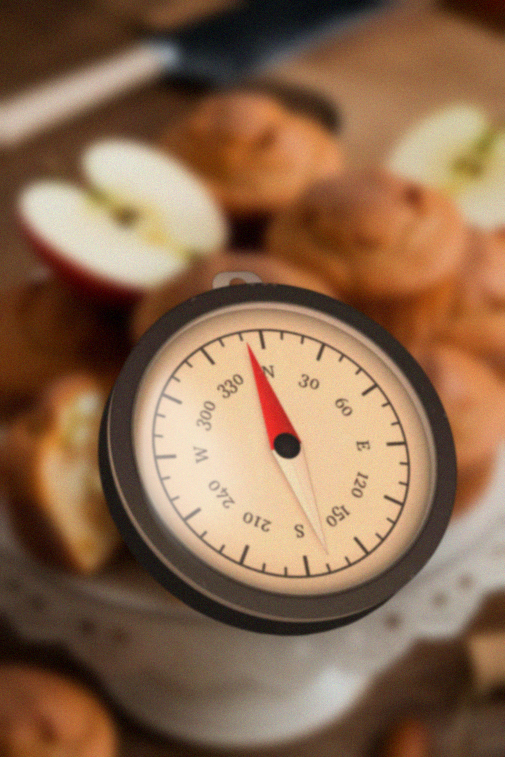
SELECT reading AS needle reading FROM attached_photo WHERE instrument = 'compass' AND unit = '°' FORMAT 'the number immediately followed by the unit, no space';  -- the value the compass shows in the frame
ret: 350°
